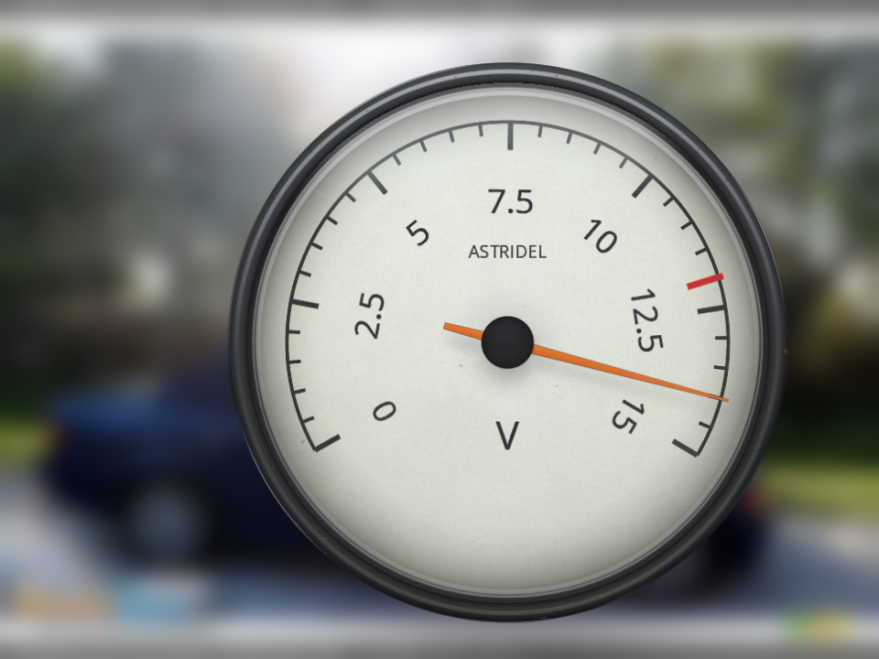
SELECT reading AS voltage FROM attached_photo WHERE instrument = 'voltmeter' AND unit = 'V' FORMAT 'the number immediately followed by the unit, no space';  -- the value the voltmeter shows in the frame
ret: 14V
